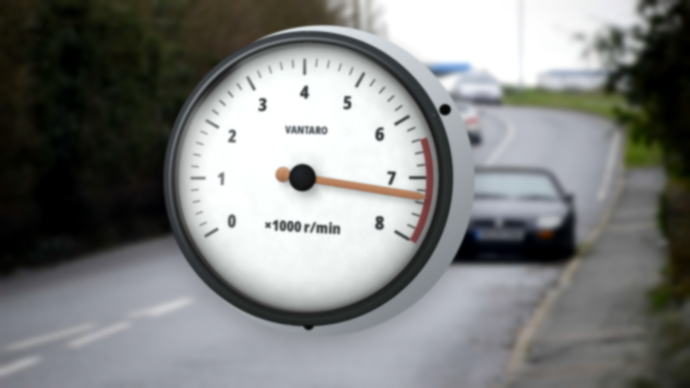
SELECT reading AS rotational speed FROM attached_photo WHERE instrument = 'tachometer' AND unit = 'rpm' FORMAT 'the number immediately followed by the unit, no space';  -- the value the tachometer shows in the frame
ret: 7300rpm
